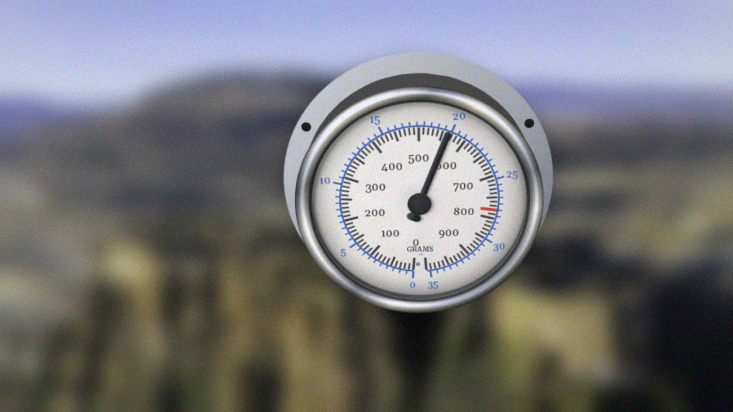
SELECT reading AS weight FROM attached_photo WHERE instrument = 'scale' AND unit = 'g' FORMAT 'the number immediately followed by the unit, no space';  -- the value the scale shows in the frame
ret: 560g
